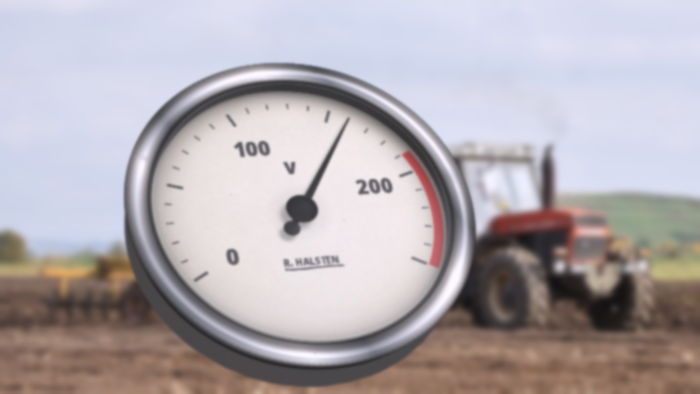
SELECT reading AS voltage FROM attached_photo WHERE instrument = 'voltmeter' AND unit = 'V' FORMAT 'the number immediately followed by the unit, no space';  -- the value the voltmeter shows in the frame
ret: 160V
